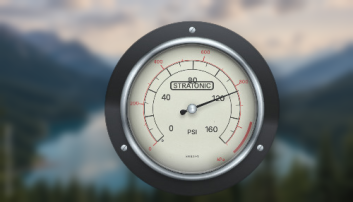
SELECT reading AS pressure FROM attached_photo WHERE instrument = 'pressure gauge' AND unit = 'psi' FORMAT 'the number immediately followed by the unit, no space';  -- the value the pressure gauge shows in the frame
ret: 120psi
